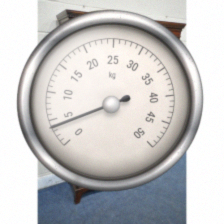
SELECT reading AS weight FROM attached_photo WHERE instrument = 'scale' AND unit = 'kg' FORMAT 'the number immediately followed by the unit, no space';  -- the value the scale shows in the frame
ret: 4kg
